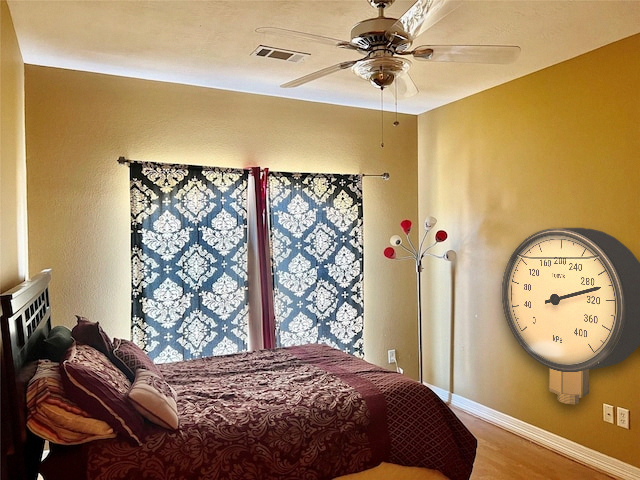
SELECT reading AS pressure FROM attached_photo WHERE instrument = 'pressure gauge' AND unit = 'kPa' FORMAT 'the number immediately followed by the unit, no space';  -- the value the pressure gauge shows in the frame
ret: 300kPa
